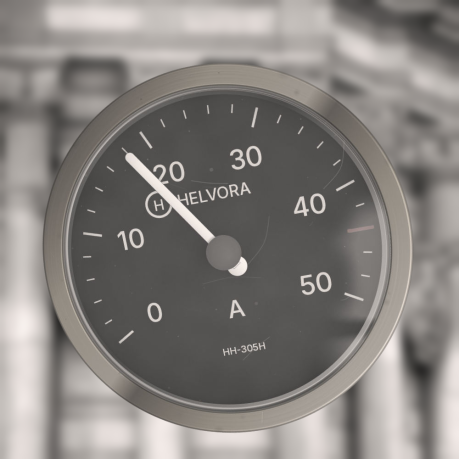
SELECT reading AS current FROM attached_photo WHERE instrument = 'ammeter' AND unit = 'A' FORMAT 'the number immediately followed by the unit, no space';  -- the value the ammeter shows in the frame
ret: 18A
